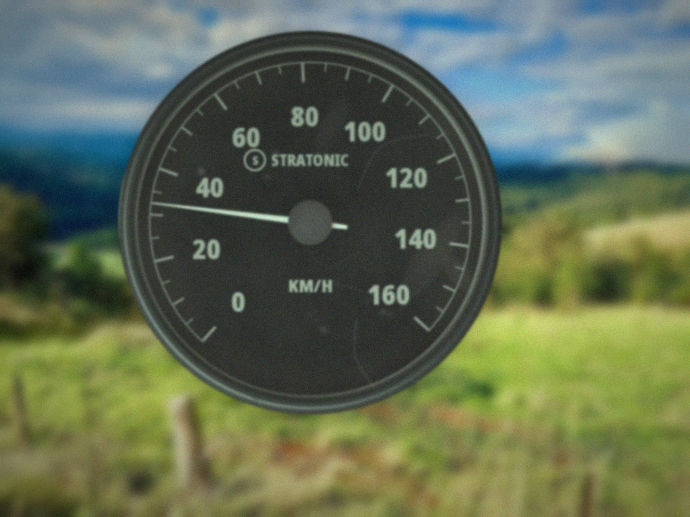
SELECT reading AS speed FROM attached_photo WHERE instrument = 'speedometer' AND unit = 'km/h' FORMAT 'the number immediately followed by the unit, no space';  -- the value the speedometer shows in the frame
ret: 32.5km/h
